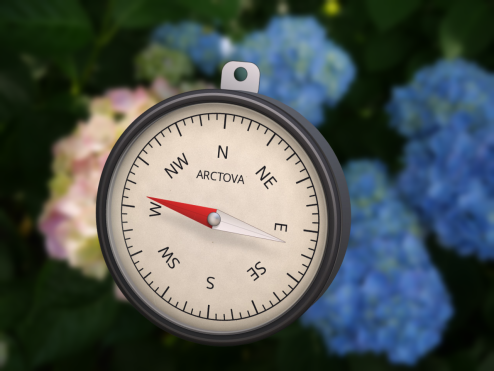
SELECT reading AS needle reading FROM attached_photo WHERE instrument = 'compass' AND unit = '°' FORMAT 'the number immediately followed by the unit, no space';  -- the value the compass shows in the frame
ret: 280°
